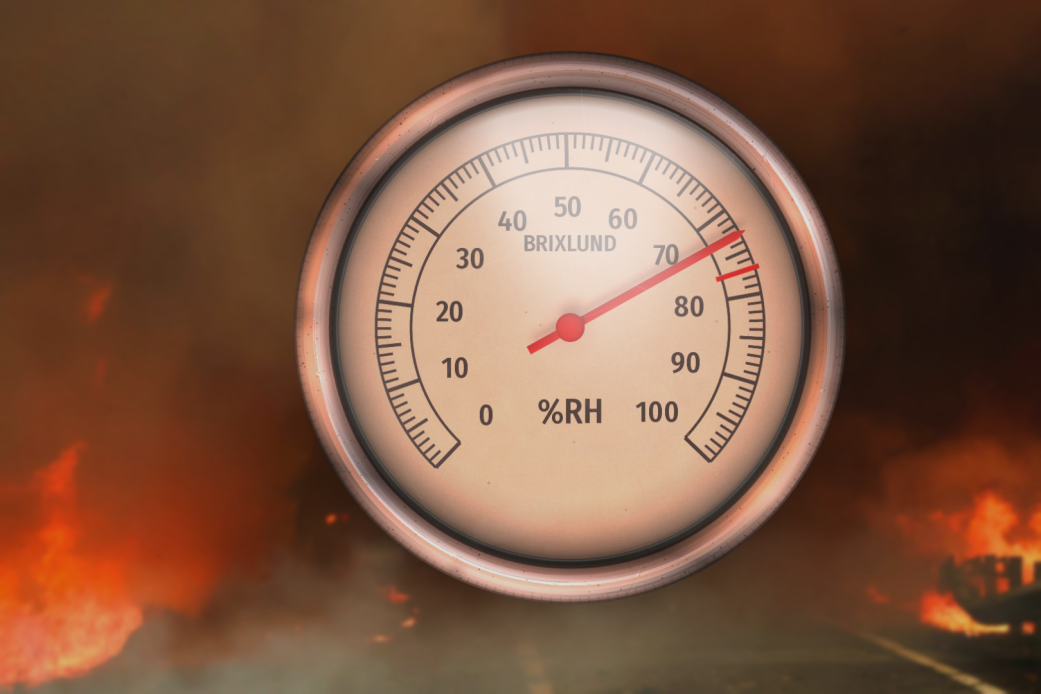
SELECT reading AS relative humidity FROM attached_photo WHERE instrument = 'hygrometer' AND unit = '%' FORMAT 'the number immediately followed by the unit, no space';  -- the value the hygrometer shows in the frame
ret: 73%
